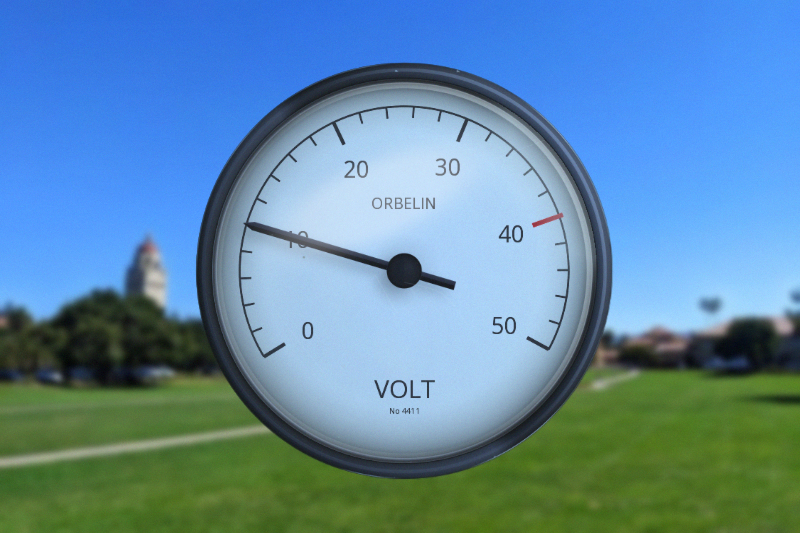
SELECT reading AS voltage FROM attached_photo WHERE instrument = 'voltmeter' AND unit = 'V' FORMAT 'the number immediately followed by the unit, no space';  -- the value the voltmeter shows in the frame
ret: 10V
